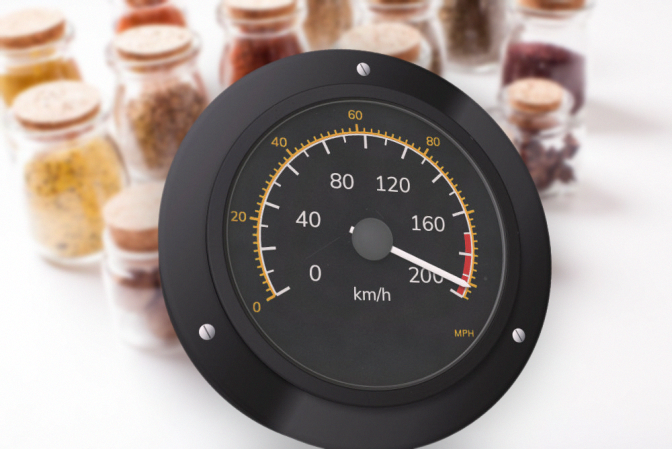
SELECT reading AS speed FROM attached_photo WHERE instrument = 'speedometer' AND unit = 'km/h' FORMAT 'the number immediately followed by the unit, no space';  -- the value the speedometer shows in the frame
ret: 195km/h
